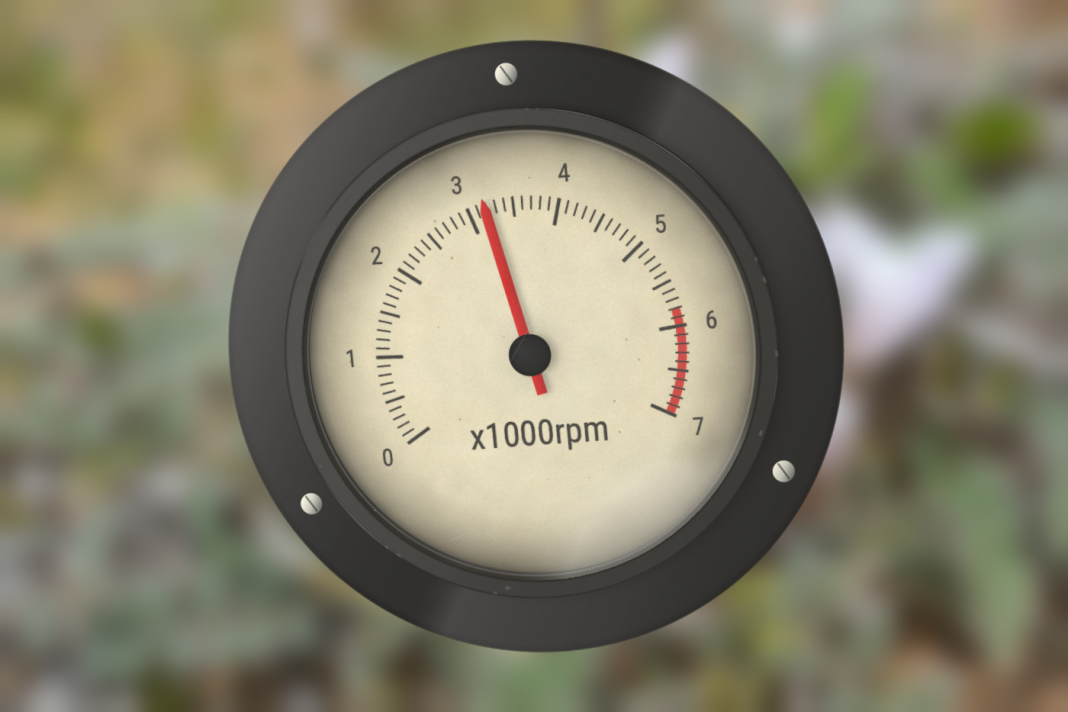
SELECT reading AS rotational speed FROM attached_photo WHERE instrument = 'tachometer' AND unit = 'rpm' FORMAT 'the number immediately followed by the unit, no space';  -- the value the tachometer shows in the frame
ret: 3200rpm
